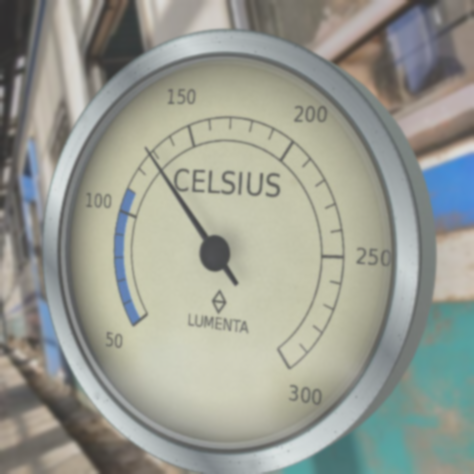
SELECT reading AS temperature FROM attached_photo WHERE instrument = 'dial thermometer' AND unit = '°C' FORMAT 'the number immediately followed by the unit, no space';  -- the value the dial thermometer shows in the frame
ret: 130°C
